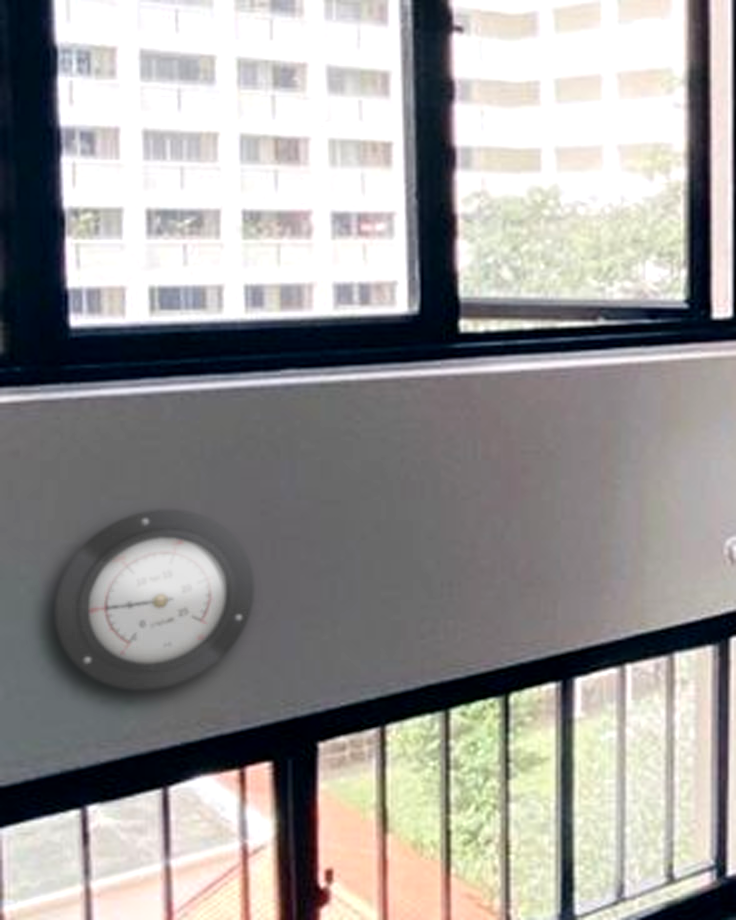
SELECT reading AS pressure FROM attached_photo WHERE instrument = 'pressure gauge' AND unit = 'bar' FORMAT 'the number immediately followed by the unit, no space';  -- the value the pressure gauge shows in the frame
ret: 5bar
